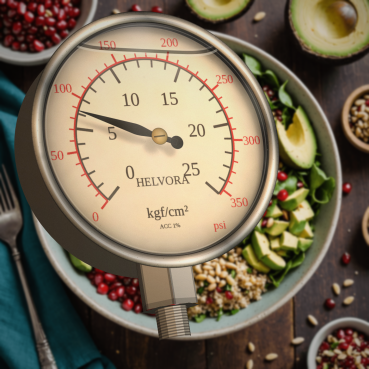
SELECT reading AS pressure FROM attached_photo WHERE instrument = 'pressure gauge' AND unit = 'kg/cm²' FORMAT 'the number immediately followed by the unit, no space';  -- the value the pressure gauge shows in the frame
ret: 6kg/cm²
